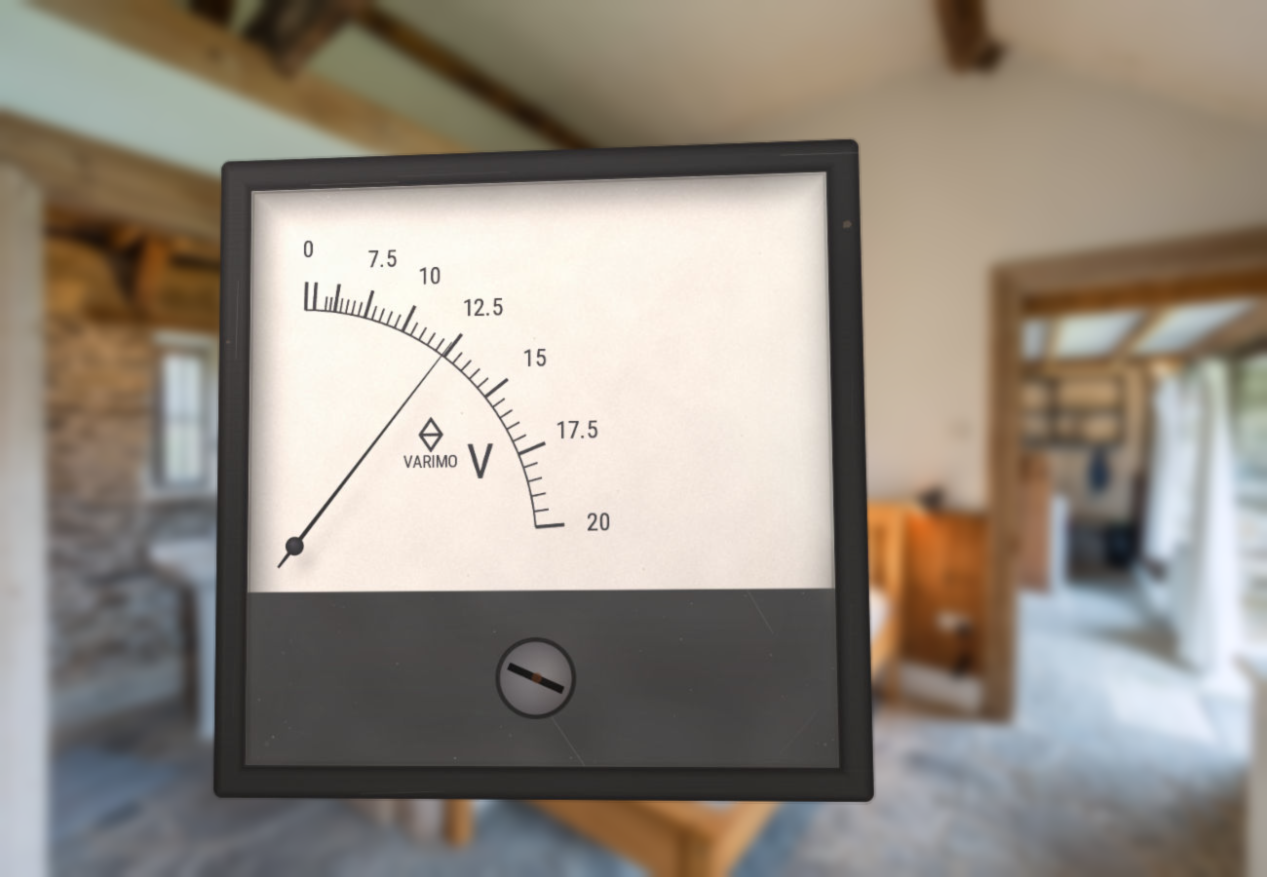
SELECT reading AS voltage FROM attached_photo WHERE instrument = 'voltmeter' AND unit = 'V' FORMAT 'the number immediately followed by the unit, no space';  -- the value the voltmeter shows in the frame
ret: 12.5V
